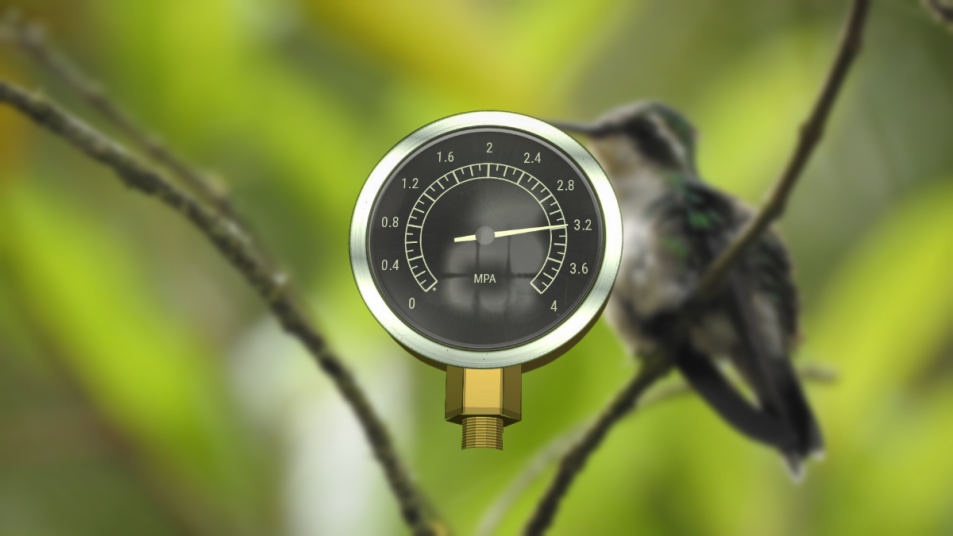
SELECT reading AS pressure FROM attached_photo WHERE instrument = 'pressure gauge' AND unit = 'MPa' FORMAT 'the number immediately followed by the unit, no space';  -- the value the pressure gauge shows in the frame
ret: 3.2MPa
